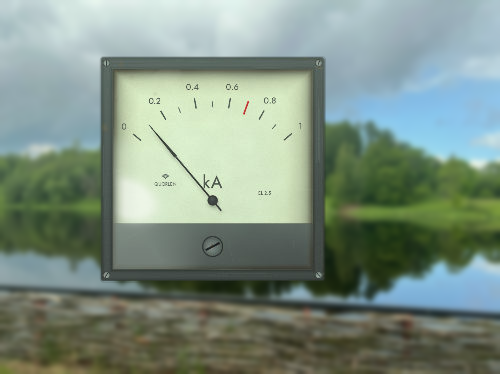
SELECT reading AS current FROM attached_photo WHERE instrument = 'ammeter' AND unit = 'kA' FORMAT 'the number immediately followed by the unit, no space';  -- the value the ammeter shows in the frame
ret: 0.1kA
